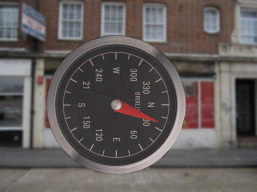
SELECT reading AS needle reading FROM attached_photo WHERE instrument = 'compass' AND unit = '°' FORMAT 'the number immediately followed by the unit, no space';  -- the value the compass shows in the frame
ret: 22.5°
